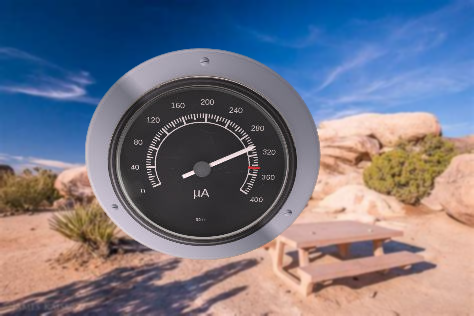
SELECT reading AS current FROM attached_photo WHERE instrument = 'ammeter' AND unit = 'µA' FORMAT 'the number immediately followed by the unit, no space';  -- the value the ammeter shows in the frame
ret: 300µA
